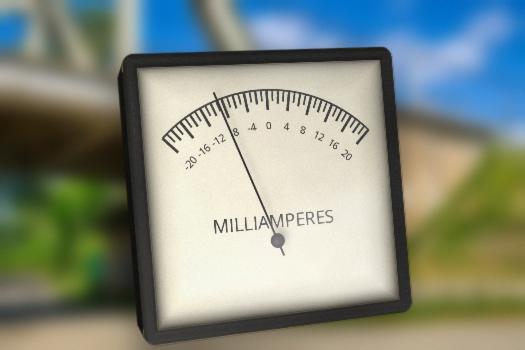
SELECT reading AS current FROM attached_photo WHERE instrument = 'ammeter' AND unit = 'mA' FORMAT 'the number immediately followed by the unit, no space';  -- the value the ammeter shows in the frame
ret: -9mA
